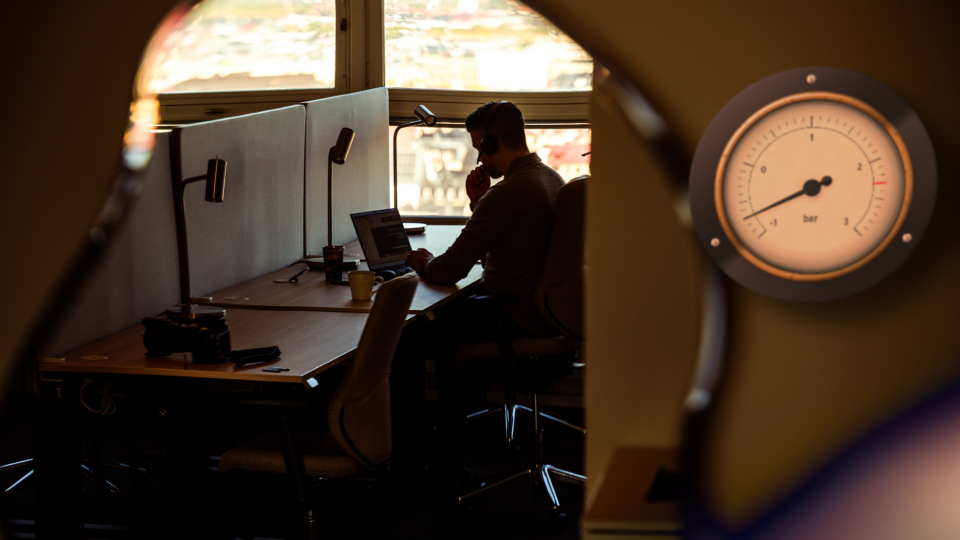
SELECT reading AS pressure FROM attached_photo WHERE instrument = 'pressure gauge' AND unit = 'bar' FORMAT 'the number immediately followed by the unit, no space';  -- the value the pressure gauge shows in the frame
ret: -0.7bar
